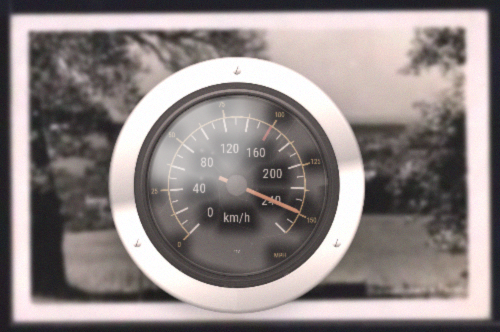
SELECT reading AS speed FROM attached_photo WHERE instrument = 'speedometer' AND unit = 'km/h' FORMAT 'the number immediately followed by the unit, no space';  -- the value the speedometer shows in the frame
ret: 240km/h
